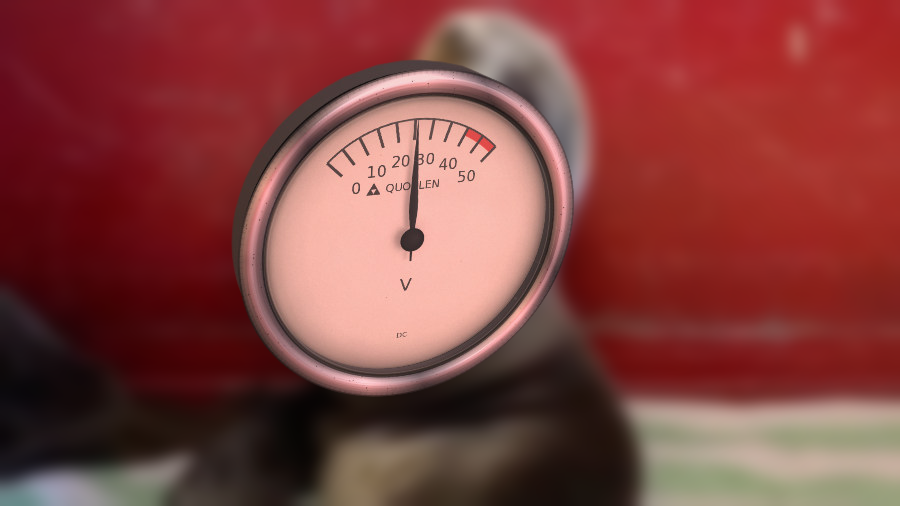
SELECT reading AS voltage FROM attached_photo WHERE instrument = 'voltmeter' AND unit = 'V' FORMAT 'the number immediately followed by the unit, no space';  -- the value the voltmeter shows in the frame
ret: 25V
